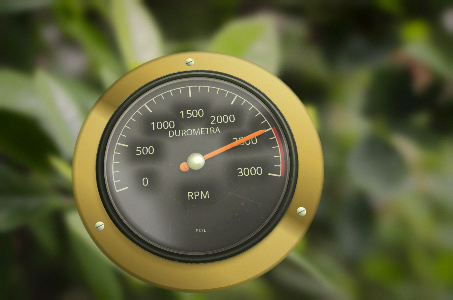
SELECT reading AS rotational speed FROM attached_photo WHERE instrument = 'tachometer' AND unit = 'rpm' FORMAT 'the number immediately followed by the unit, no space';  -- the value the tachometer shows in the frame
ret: 2500rpm
